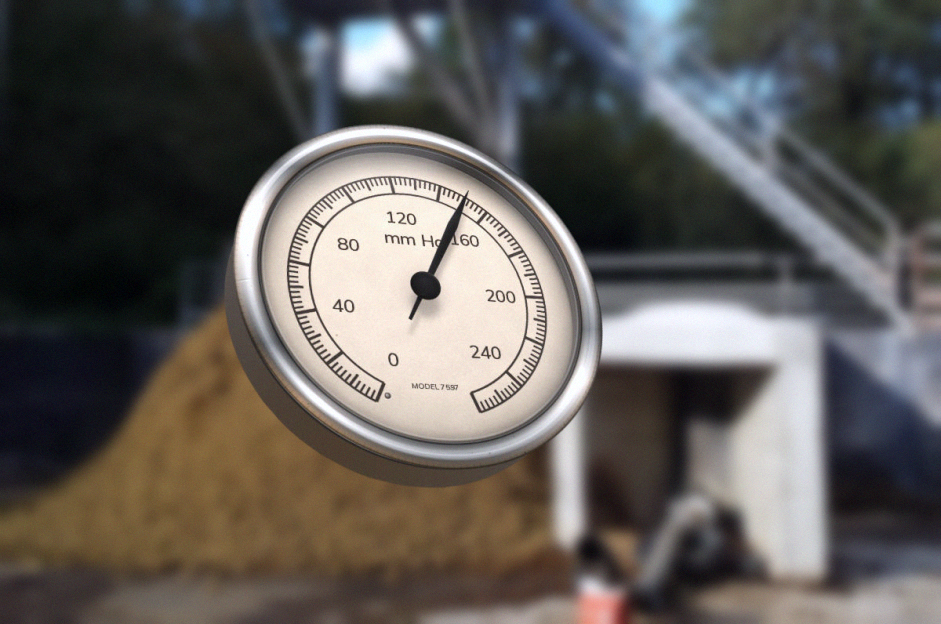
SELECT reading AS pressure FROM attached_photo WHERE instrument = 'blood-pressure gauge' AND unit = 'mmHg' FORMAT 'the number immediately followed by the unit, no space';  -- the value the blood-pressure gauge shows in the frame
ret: 150mmHg
